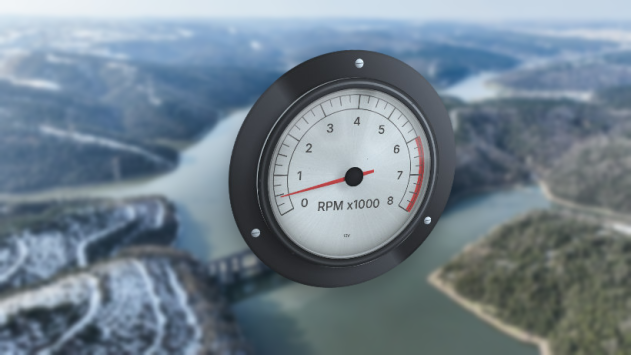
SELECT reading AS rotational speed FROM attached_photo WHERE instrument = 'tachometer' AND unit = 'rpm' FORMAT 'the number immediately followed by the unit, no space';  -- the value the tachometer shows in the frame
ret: 500rpm
